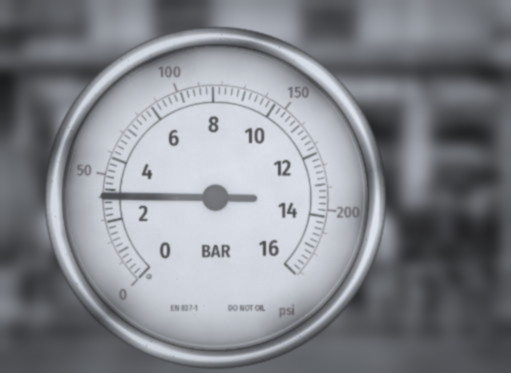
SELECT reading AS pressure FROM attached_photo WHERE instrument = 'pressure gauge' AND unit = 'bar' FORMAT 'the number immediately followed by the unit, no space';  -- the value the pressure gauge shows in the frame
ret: 2.8bar
